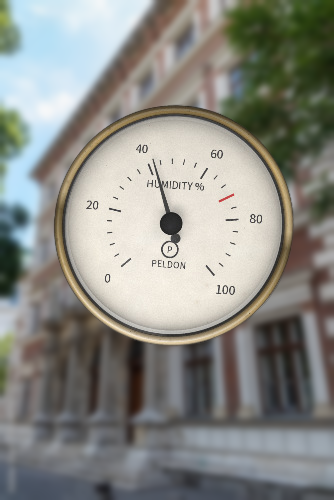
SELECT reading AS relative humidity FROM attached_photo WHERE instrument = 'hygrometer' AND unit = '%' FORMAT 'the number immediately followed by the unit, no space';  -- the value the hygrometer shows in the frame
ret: 42%
